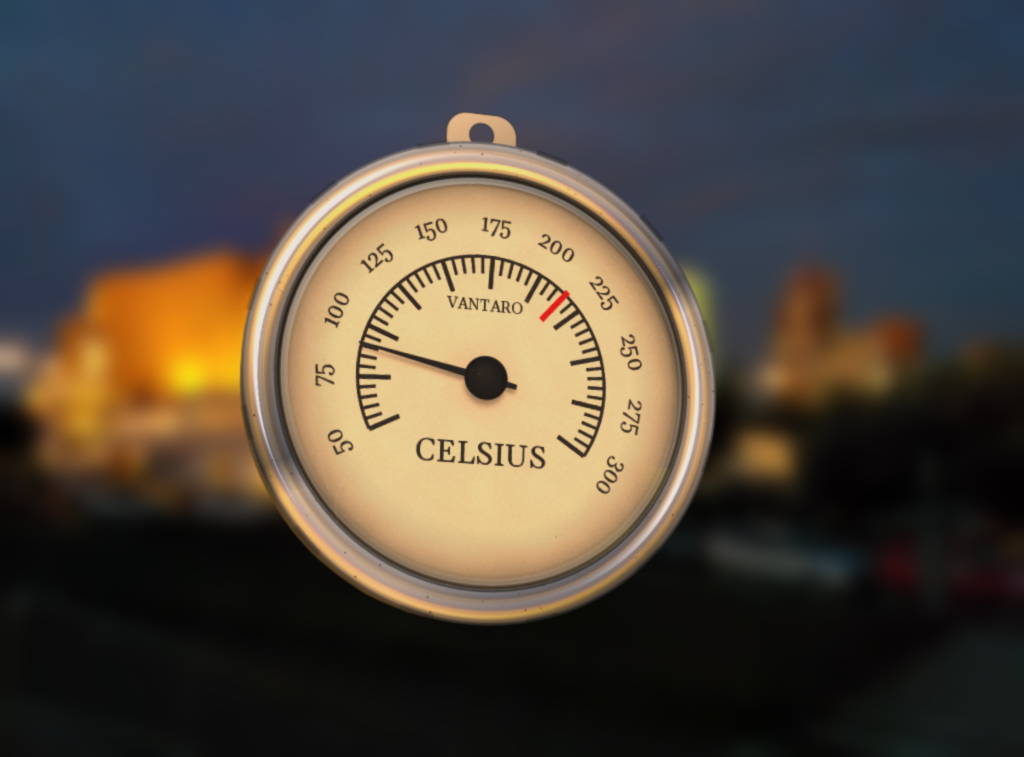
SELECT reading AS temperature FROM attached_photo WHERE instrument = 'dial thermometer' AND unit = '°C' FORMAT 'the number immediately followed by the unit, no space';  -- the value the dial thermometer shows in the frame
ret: 90°C
